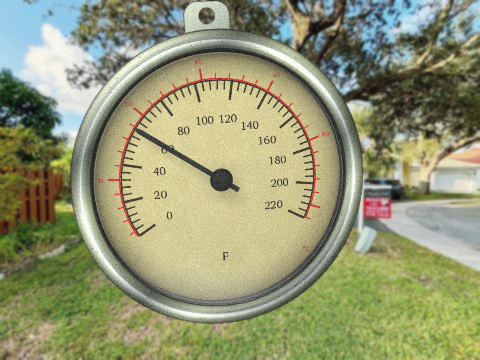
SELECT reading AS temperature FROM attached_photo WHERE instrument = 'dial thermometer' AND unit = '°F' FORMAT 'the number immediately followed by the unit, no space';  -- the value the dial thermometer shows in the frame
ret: 60°F
